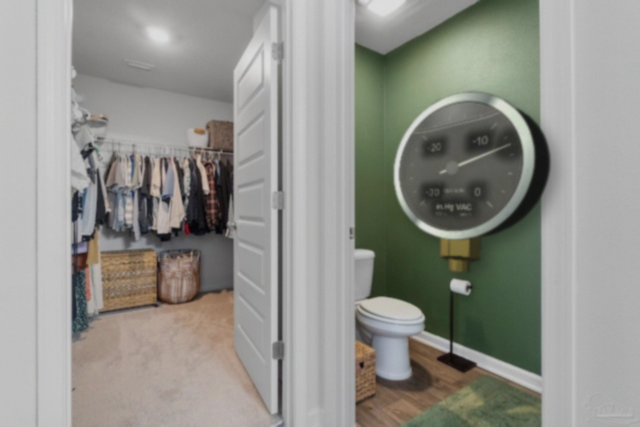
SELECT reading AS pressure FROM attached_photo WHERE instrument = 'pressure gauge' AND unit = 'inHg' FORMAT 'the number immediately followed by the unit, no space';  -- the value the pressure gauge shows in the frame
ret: -7inHg
